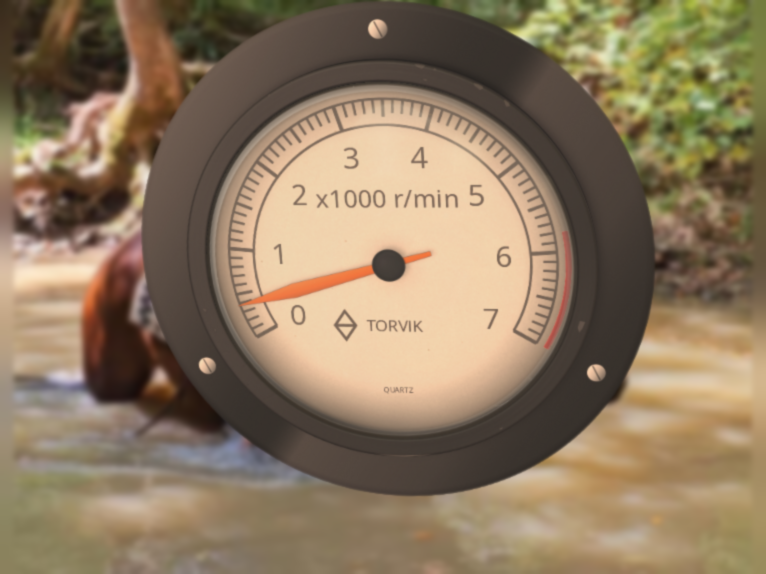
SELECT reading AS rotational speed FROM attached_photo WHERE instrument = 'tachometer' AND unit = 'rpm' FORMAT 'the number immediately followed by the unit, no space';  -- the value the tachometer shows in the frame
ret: 400rpm
